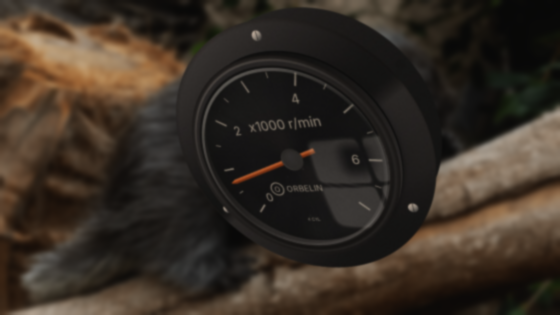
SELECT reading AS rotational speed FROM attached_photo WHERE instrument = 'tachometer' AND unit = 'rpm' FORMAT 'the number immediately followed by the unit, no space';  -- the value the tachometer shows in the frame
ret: 750rpm
